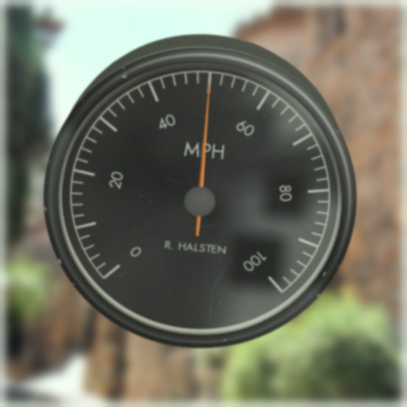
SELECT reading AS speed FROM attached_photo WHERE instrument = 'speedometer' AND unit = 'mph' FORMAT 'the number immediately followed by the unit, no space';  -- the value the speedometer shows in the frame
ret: 50mph
